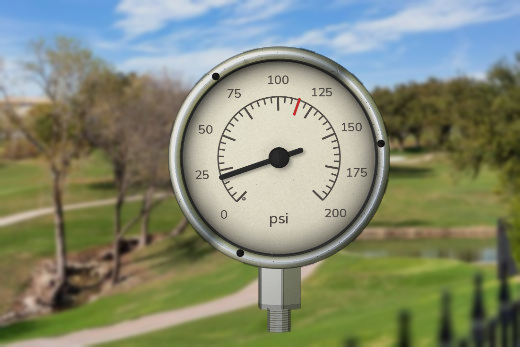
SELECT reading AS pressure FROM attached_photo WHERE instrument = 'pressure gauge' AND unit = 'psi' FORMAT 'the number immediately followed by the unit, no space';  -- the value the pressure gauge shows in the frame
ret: 20psi
